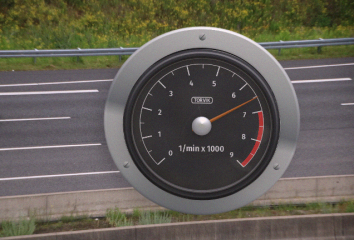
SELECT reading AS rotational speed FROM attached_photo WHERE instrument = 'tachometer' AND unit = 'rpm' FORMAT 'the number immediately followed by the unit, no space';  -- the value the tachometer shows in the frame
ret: 6500rpm
